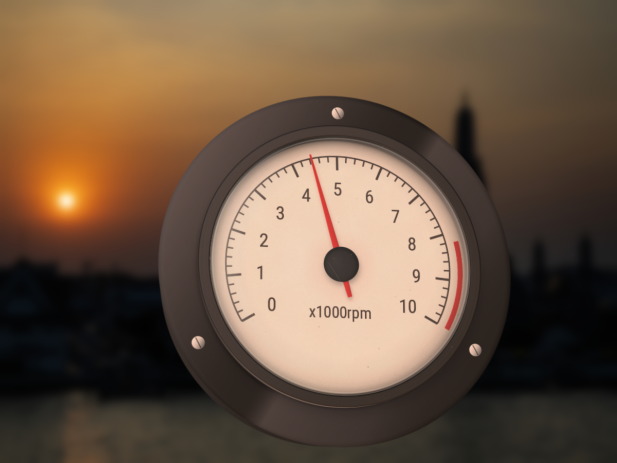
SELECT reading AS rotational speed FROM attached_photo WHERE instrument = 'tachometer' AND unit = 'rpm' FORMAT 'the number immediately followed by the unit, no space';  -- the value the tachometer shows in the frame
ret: 4400rpm
